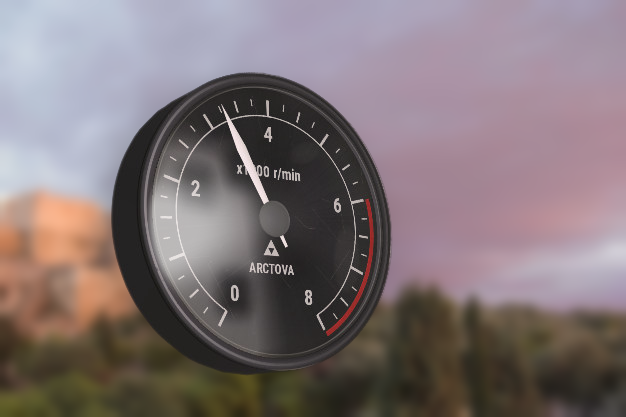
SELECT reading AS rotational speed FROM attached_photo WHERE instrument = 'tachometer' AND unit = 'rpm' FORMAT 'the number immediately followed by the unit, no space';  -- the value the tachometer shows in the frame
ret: 3250rpm
